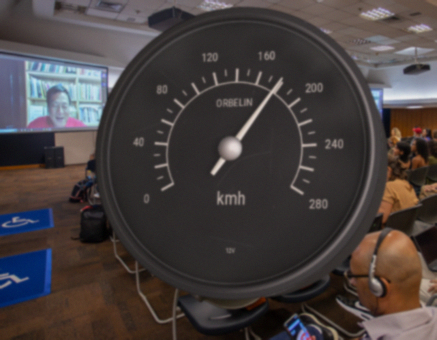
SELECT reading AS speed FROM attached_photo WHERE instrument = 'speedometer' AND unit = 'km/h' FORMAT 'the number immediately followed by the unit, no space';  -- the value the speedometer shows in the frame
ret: 180km/h
